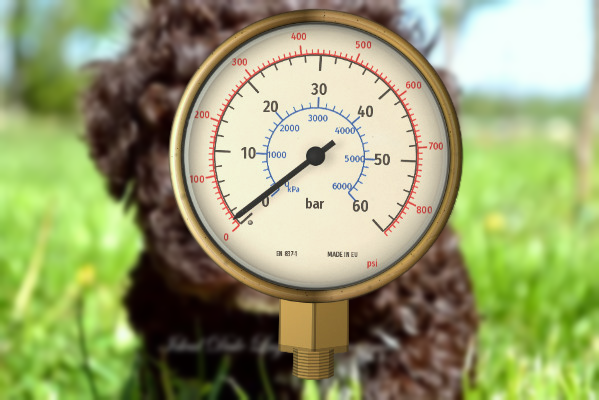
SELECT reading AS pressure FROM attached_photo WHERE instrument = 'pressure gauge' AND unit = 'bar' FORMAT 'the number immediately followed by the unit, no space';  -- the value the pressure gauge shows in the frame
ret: 1bar
